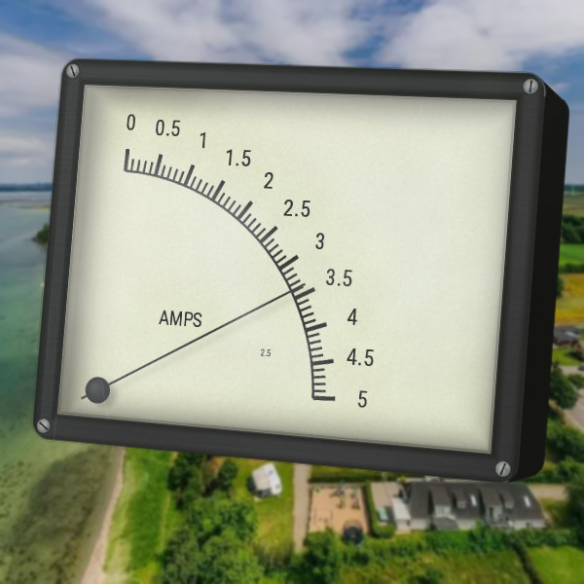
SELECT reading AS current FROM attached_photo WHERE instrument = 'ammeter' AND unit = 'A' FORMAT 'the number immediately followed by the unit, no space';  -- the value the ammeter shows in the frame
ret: 3.4A
